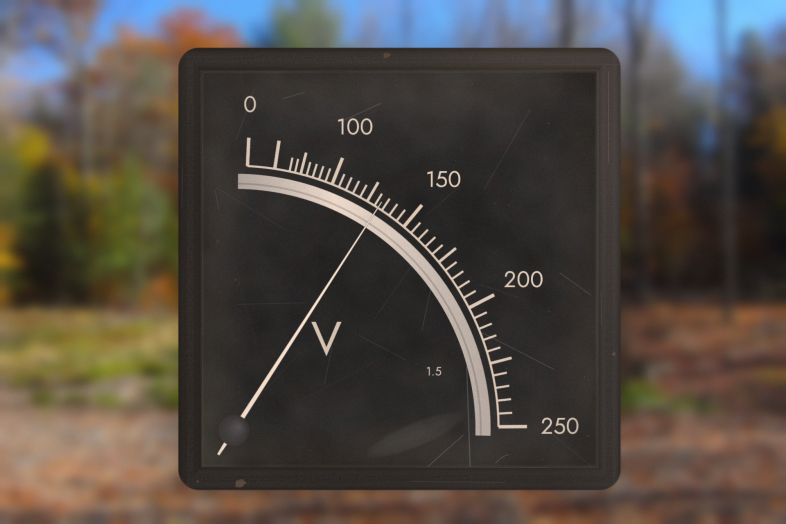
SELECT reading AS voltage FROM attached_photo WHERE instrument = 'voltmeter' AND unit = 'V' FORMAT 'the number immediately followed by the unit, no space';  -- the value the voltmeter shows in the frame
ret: 132.5V
